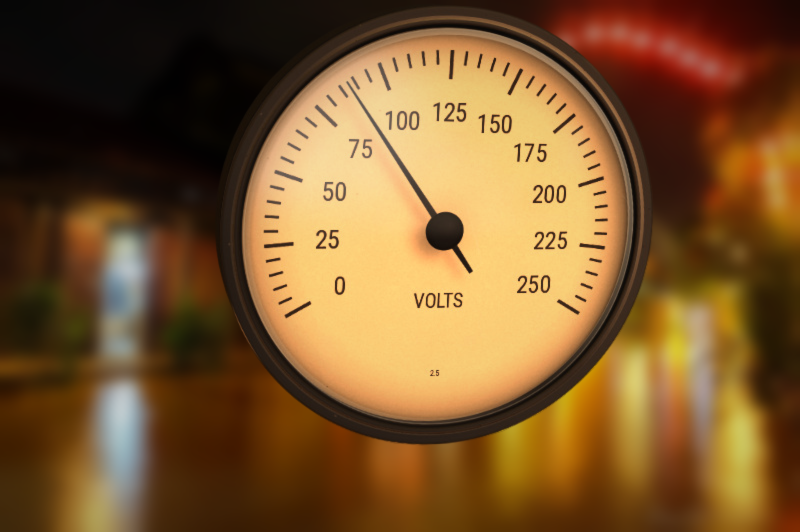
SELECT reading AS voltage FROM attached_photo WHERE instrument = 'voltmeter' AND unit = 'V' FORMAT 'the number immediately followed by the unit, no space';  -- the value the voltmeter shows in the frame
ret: 87.5V
